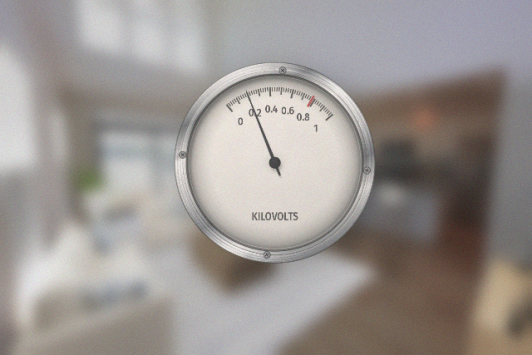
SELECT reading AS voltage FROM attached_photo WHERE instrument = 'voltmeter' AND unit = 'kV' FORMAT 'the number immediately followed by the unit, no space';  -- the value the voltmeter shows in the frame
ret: 0.2kV
